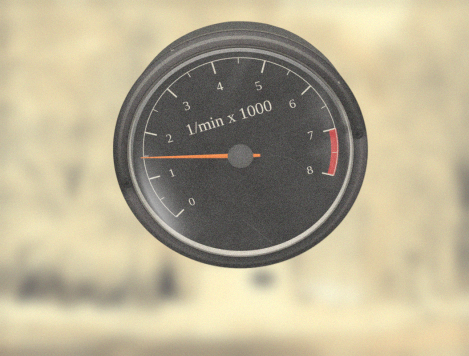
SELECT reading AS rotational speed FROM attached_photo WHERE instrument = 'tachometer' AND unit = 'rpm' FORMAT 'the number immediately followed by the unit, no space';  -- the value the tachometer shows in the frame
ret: 1500rpm
